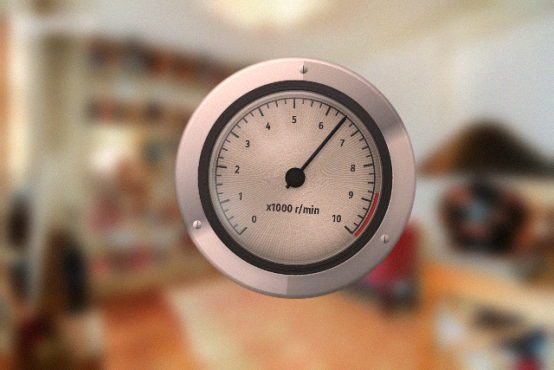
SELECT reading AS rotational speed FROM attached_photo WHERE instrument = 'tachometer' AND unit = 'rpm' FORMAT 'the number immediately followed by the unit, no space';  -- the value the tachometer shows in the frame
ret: 6500rpm
